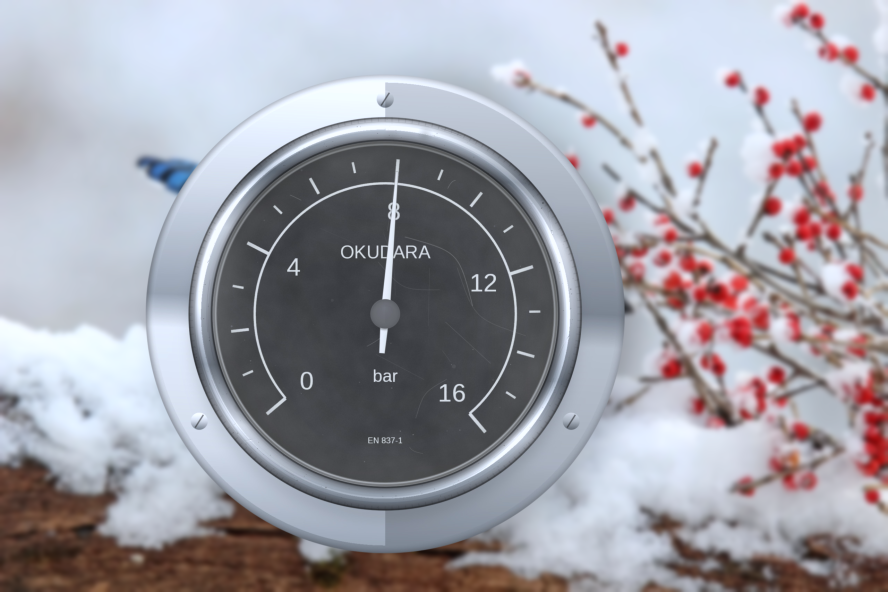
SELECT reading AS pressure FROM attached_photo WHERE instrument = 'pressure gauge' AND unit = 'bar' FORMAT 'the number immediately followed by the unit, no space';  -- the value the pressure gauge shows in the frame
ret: 8bar
